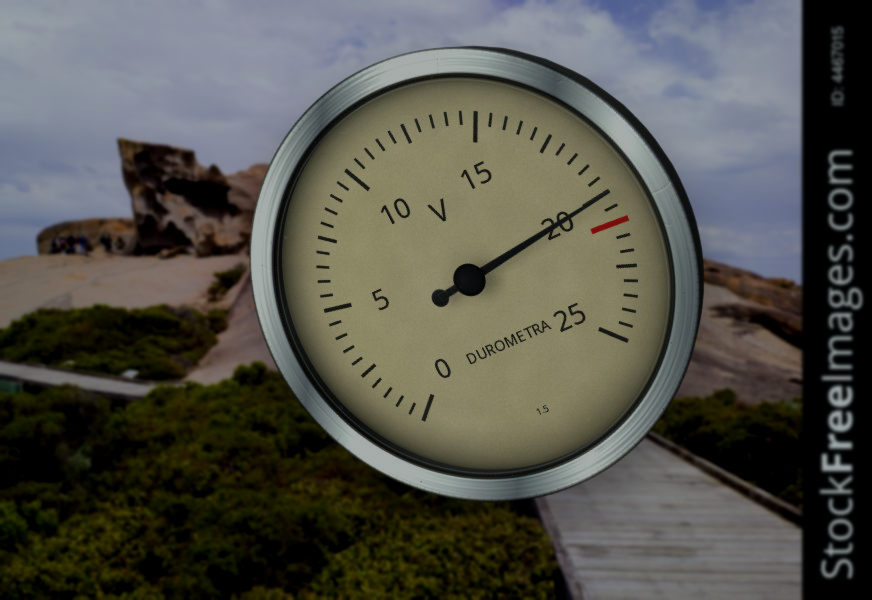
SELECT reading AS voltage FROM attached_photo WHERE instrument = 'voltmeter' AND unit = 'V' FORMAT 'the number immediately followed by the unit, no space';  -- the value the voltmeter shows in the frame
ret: 20V
